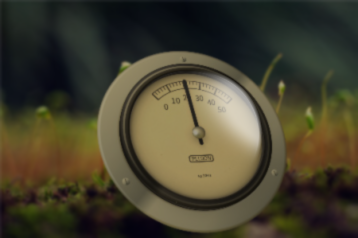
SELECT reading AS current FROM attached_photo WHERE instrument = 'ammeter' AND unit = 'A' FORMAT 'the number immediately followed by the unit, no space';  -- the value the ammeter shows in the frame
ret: 20A
